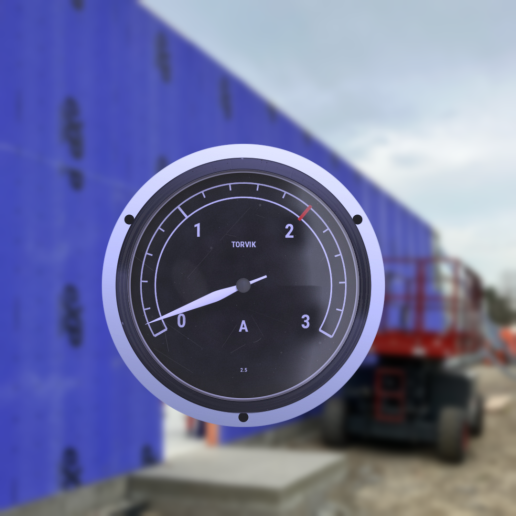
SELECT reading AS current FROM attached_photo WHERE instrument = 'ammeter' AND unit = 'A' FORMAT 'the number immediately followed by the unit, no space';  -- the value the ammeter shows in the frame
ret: 0.1A
